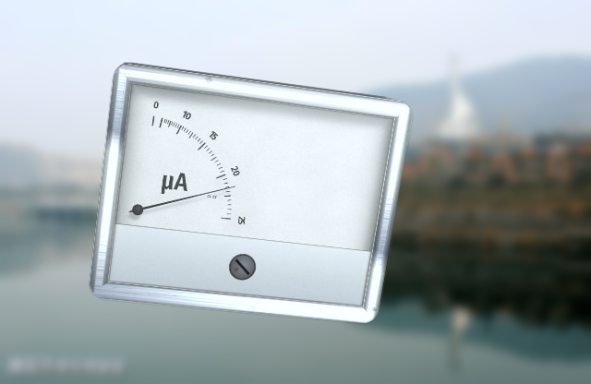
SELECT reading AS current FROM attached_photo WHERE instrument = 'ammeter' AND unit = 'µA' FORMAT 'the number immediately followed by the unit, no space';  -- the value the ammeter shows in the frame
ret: 21.5µA
